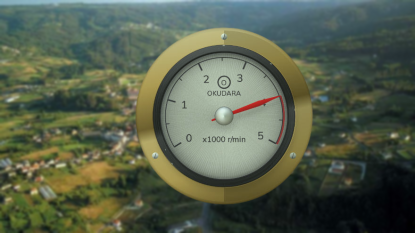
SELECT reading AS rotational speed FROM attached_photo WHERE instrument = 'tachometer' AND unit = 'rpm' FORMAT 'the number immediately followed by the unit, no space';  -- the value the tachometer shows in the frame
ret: 4000rpm
